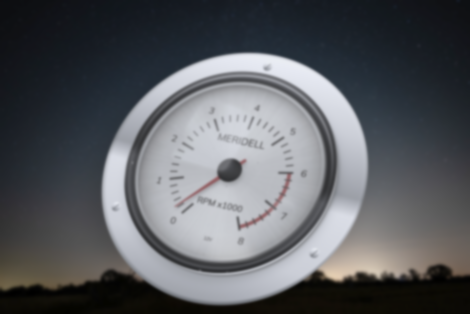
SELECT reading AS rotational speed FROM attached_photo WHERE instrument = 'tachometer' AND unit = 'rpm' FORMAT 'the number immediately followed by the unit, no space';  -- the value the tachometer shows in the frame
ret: 200rpm
